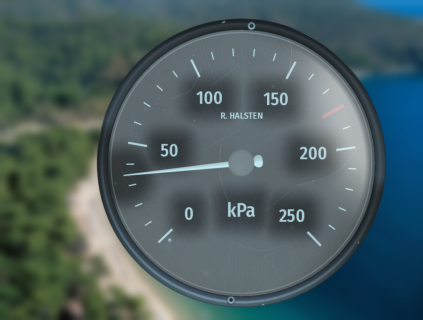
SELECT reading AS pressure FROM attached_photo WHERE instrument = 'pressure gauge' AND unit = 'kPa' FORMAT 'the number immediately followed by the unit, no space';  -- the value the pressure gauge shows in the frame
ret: 35kPa
